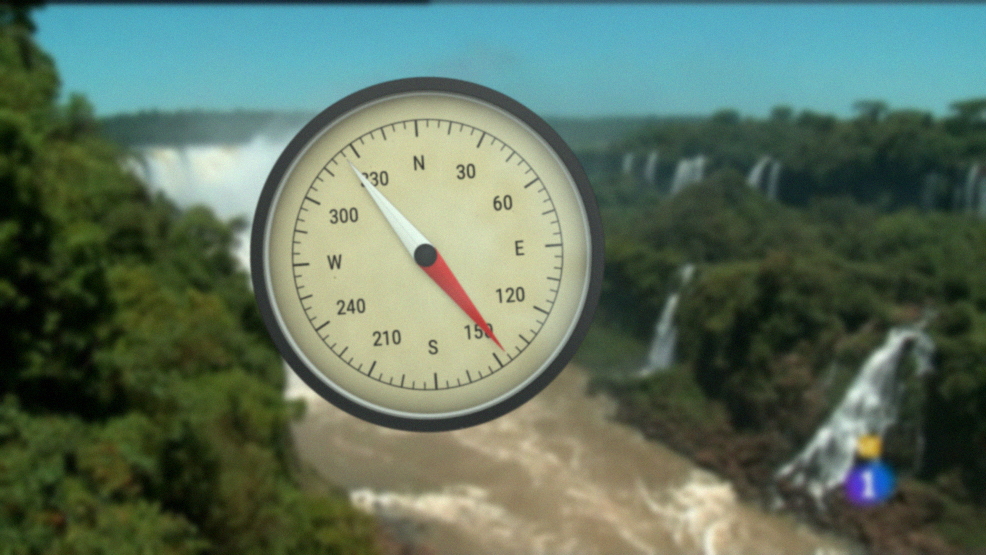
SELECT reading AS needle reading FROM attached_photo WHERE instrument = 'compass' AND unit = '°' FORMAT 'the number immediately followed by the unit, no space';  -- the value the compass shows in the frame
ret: 145°
